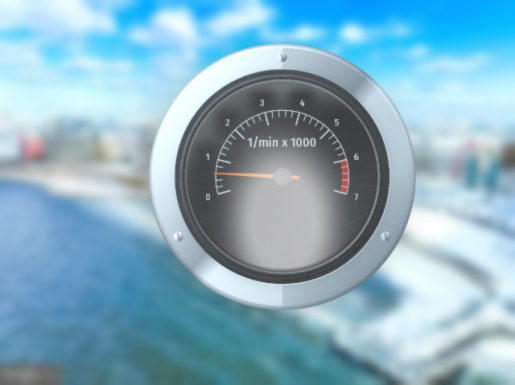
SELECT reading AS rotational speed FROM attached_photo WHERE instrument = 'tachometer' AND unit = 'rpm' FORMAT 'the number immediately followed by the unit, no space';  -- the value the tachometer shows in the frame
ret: 600rpm
